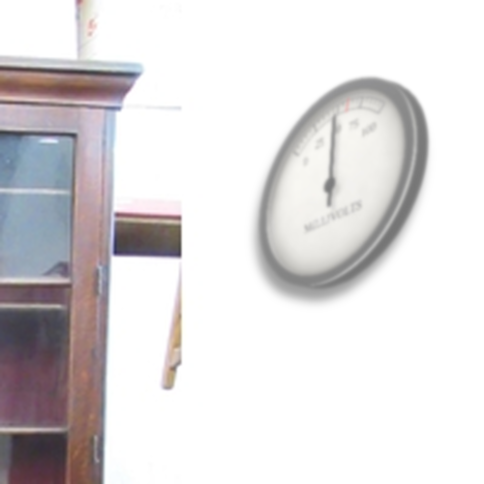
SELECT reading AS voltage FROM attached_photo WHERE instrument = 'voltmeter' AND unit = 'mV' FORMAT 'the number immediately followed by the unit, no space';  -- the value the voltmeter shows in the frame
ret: 50mV
